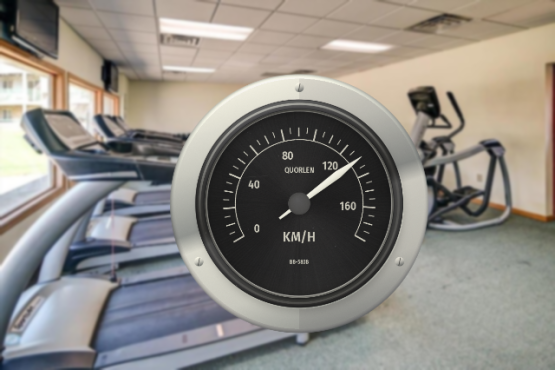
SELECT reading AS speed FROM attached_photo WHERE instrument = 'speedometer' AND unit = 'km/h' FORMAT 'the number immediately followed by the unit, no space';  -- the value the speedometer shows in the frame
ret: 130km/h
